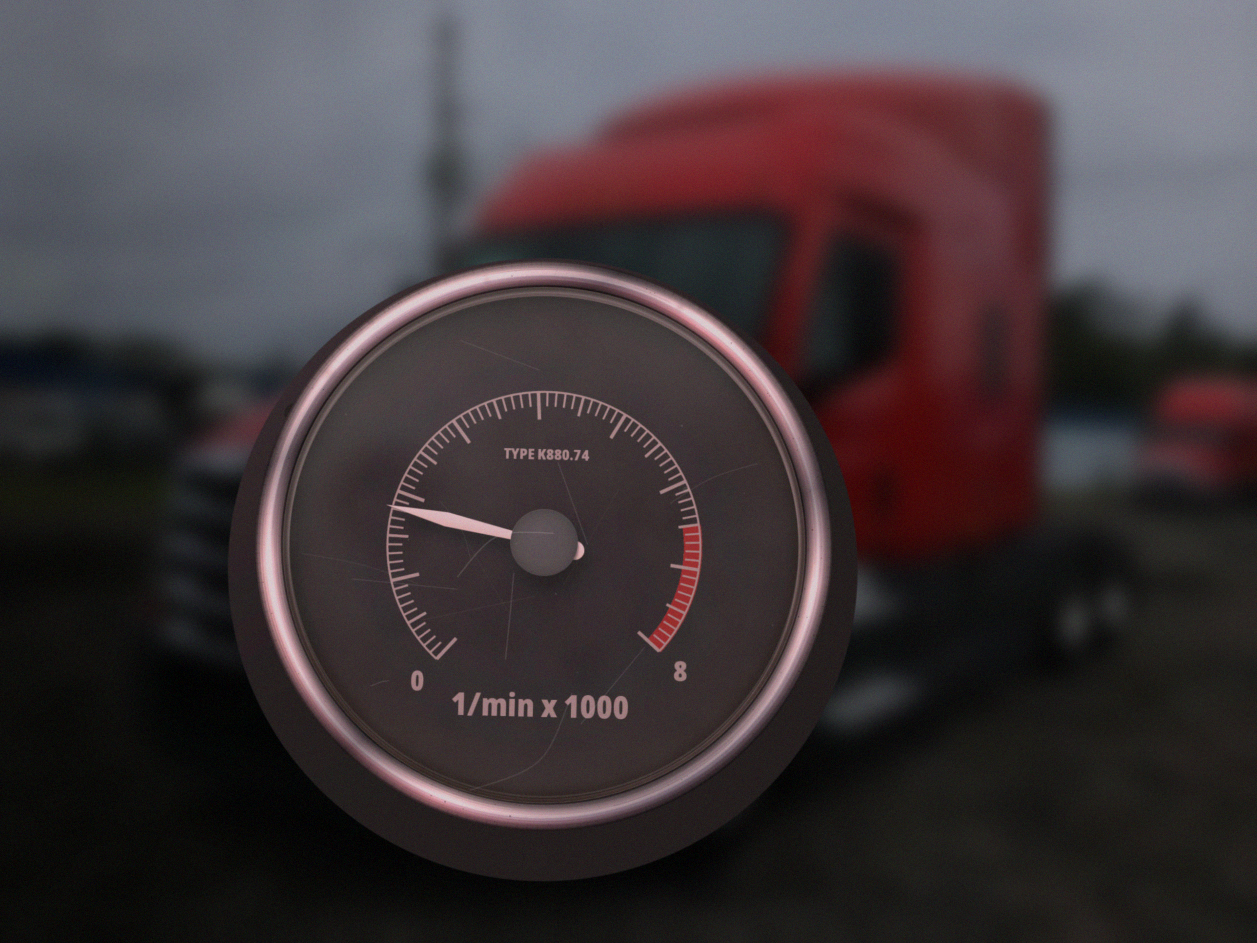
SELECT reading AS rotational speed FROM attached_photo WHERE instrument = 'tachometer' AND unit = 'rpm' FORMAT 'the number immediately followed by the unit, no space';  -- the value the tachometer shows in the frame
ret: 1800rpm
